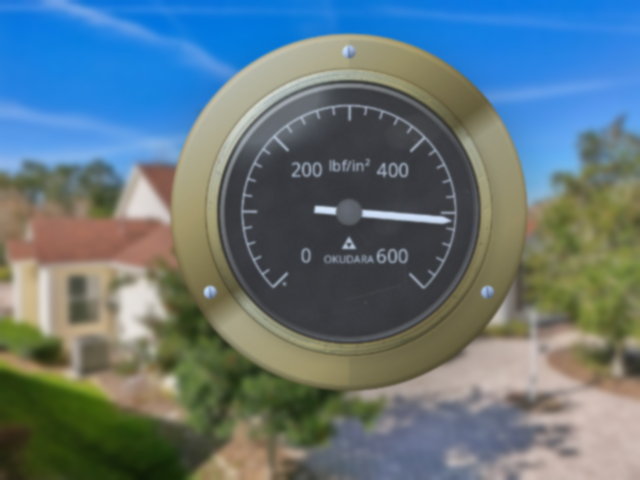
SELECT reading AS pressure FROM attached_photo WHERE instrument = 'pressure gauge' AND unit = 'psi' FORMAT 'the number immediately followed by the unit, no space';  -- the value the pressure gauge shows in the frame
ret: 510psi
